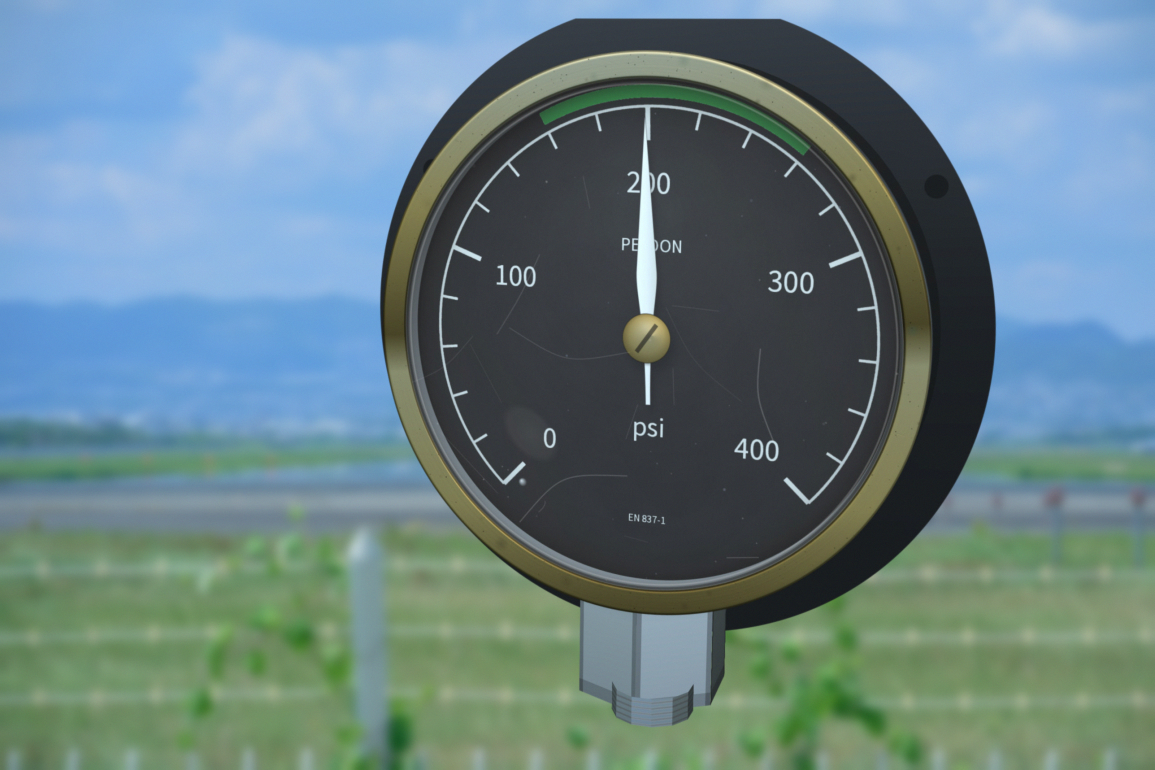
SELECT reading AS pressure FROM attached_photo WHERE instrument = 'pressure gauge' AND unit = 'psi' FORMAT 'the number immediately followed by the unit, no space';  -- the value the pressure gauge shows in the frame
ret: 200psi
